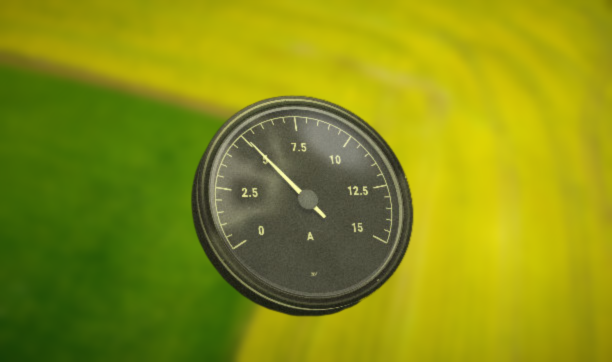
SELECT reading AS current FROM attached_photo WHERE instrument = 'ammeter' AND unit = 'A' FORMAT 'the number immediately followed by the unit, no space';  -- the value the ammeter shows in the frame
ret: 5A
